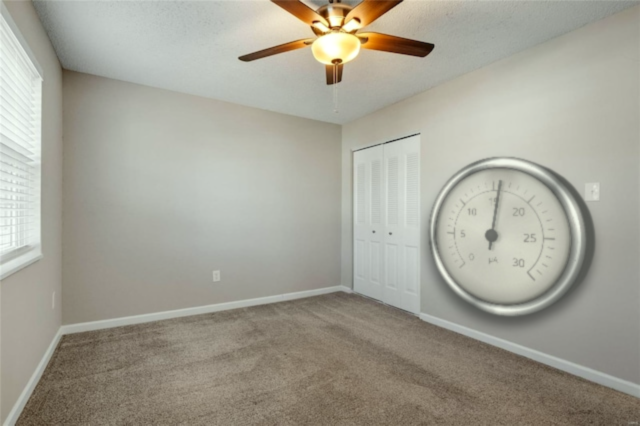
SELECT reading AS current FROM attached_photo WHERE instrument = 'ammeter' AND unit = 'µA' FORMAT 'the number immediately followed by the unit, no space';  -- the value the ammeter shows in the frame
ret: 16µA
